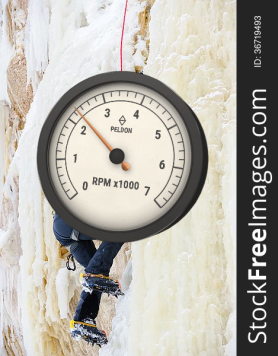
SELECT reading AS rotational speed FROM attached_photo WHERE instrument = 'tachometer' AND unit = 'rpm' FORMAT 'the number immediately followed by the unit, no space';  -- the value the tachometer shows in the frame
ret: 2300rpm
